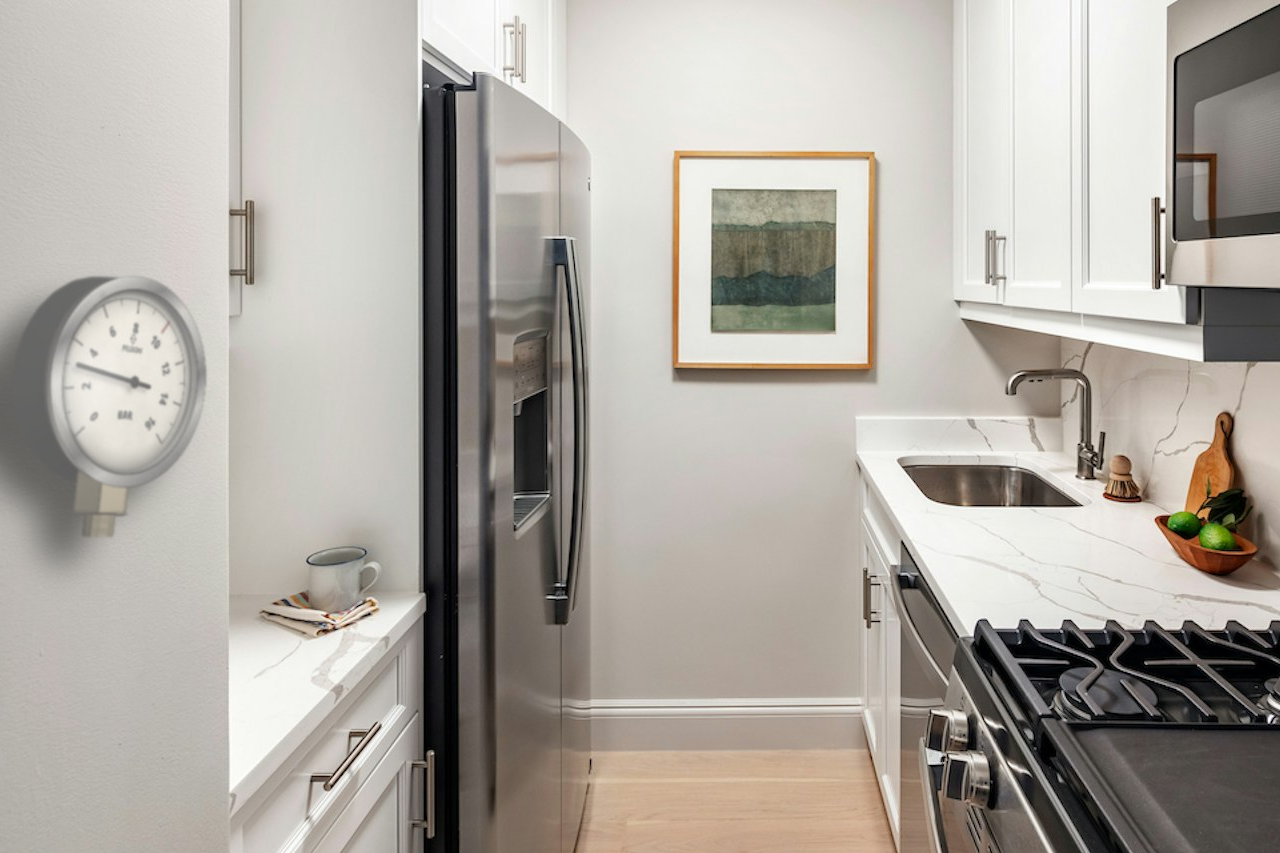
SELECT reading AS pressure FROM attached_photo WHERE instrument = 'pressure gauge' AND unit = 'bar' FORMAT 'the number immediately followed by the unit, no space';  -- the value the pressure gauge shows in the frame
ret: 3bar
